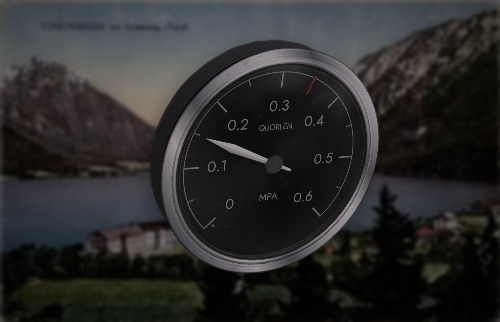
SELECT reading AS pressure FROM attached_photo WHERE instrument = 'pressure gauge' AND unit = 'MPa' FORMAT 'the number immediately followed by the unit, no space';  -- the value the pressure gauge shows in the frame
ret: 0.15MPa
